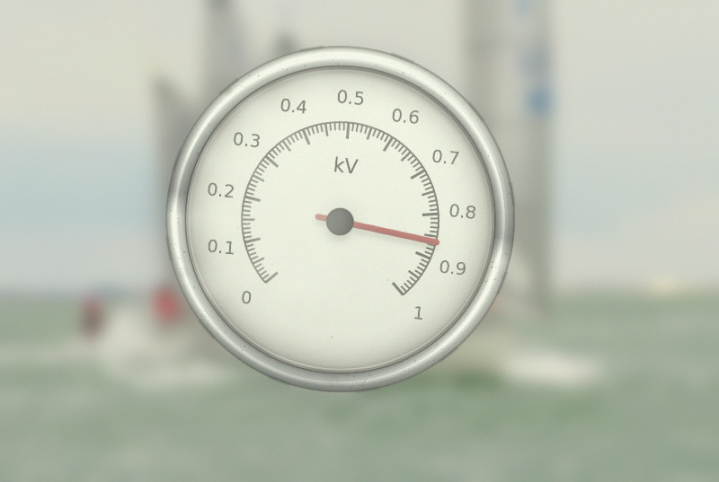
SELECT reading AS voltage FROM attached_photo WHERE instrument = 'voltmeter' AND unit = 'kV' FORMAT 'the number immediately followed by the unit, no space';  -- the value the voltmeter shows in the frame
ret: 0.86kV
